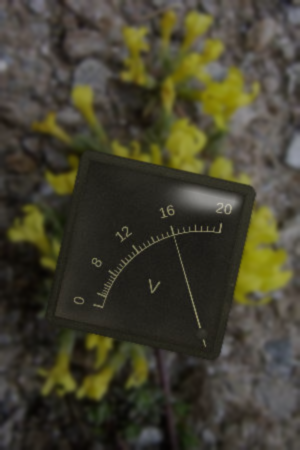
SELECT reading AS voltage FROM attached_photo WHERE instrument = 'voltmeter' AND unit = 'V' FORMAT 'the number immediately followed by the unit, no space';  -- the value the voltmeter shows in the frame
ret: 16V
